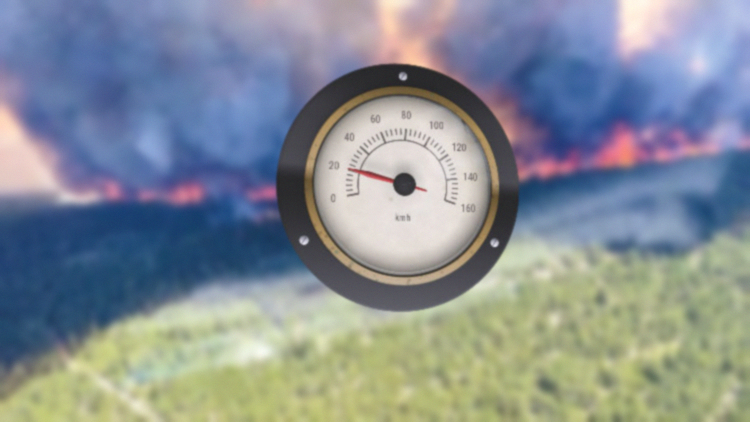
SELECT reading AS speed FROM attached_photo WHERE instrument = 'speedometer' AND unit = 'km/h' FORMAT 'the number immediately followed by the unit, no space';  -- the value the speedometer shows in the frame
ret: 20km/h
